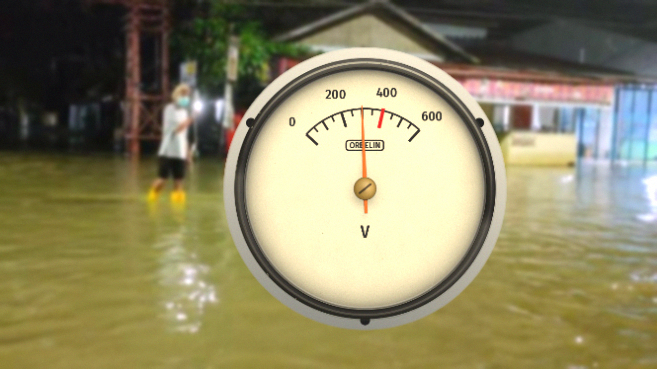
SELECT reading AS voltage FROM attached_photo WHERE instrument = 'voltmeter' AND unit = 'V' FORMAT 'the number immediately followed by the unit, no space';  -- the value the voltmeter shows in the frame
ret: 300V
